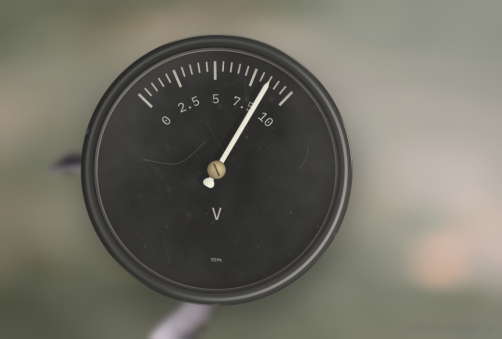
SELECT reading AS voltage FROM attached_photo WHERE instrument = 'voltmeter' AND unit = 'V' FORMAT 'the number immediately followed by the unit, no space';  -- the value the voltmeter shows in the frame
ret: 8.5V
